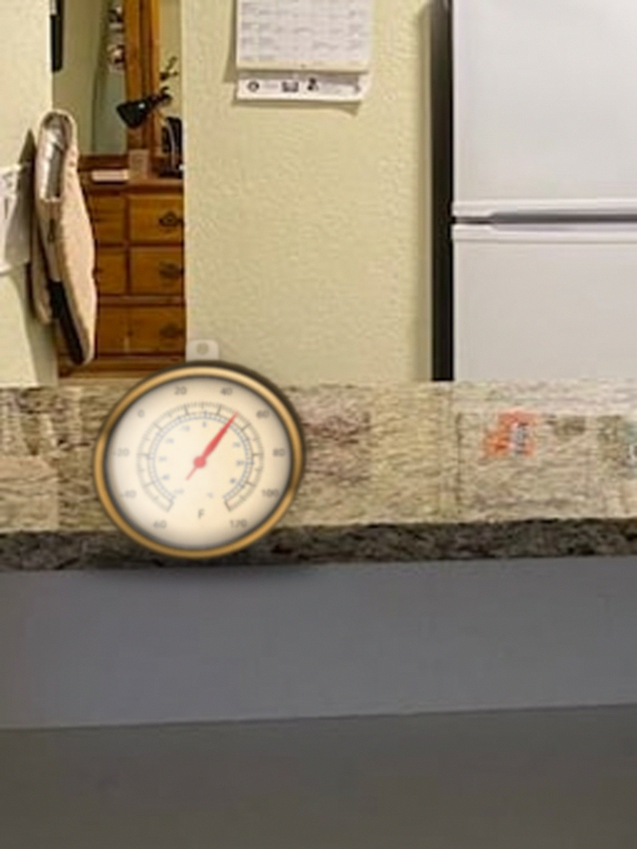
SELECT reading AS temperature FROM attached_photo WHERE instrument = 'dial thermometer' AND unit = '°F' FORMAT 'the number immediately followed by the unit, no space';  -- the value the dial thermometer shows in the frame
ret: 50°F
